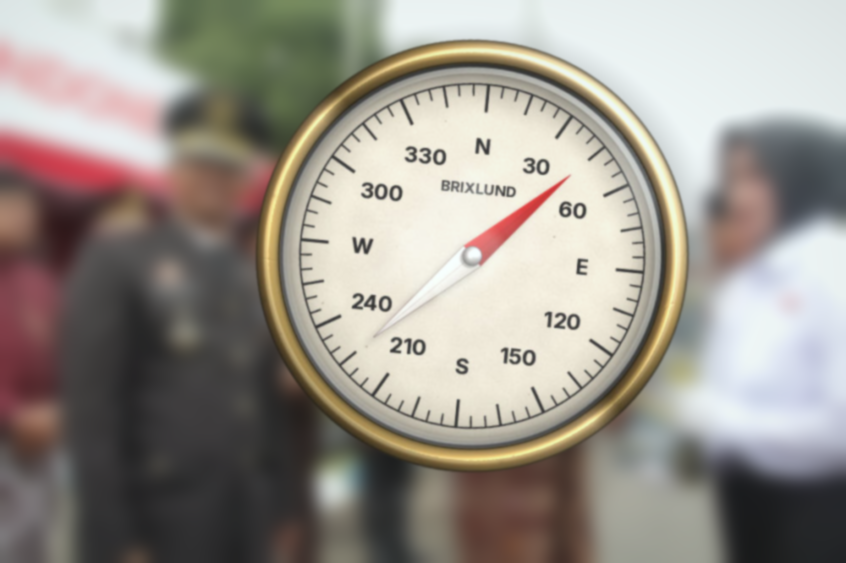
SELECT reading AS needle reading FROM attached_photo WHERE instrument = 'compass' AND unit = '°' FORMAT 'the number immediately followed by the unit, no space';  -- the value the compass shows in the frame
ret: 45°
